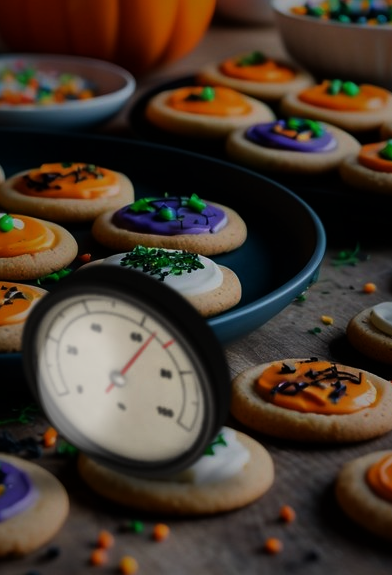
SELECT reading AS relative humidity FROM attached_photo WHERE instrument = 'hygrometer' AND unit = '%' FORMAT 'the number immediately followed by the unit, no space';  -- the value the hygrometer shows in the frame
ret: 65%
